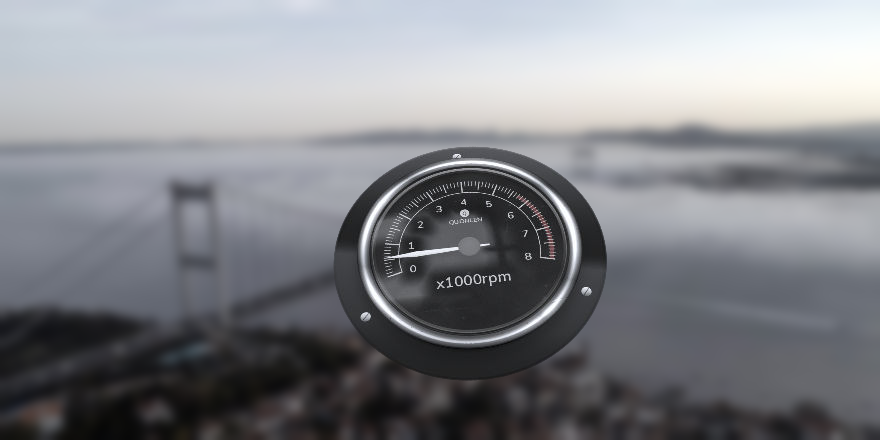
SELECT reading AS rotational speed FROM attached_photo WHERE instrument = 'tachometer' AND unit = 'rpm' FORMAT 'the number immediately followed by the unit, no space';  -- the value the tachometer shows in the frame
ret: 500rpm
